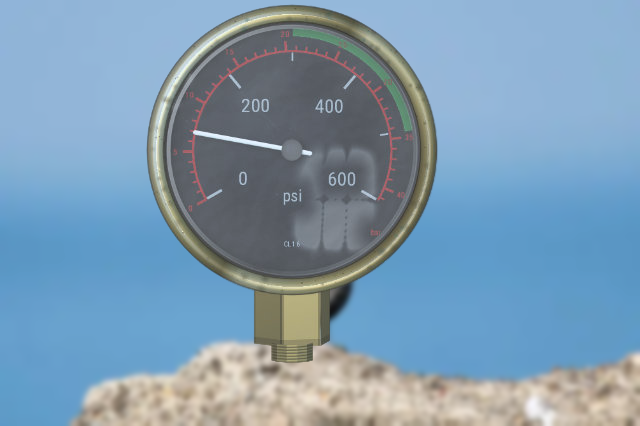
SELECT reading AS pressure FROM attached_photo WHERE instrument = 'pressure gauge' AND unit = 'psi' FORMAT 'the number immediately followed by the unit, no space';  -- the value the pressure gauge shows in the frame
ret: 100psi
